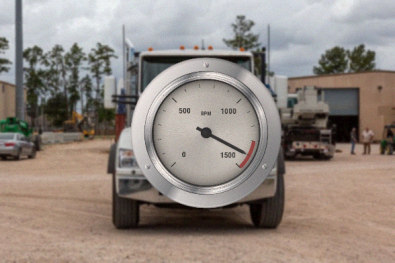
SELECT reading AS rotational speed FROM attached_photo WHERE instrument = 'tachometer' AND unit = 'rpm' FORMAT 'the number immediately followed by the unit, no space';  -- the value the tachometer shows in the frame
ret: 1400rpm
